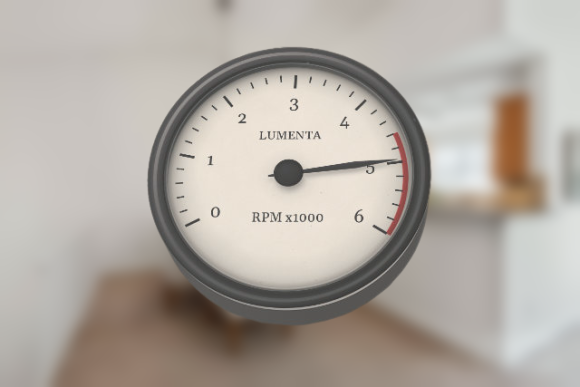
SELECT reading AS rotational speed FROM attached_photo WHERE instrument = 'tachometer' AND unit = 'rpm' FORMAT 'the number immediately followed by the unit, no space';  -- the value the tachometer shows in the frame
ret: 5000rpm
